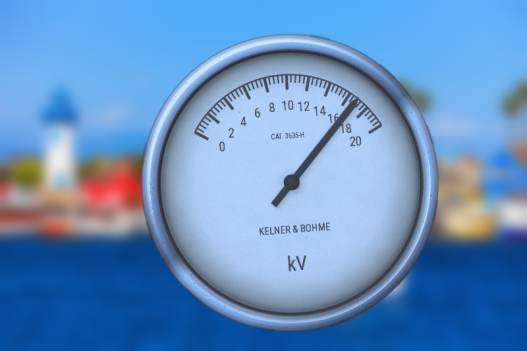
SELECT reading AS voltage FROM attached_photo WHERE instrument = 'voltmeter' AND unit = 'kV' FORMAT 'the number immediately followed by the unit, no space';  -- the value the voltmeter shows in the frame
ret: 16.8kV
